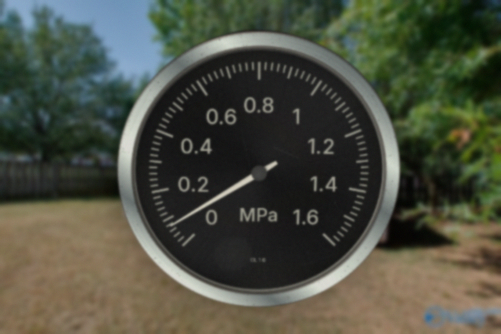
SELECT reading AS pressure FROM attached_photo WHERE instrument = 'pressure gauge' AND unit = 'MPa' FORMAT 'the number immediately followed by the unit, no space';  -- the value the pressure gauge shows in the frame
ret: 0.08MPa
